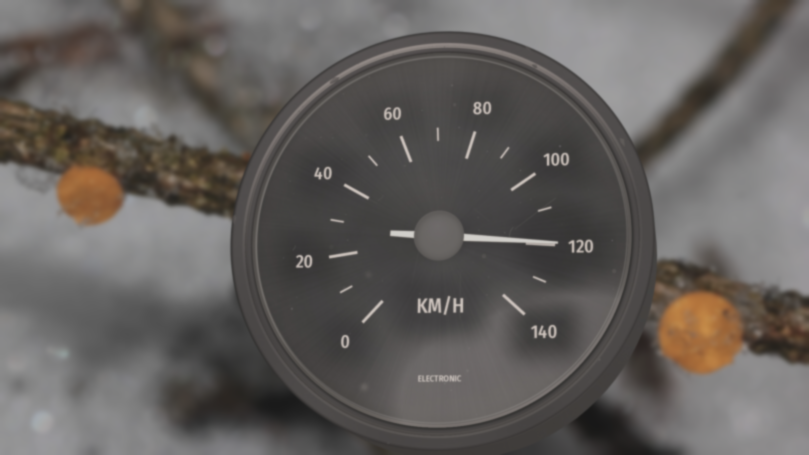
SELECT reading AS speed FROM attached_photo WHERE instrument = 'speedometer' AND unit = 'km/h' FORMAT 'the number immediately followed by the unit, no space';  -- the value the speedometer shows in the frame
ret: 120km/h
